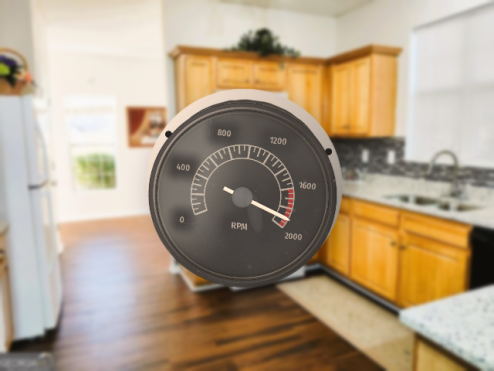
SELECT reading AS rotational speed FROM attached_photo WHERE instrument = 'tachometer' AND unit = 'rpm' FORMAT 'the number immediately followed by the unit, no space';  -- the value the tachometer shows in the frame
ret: 1900rpm
